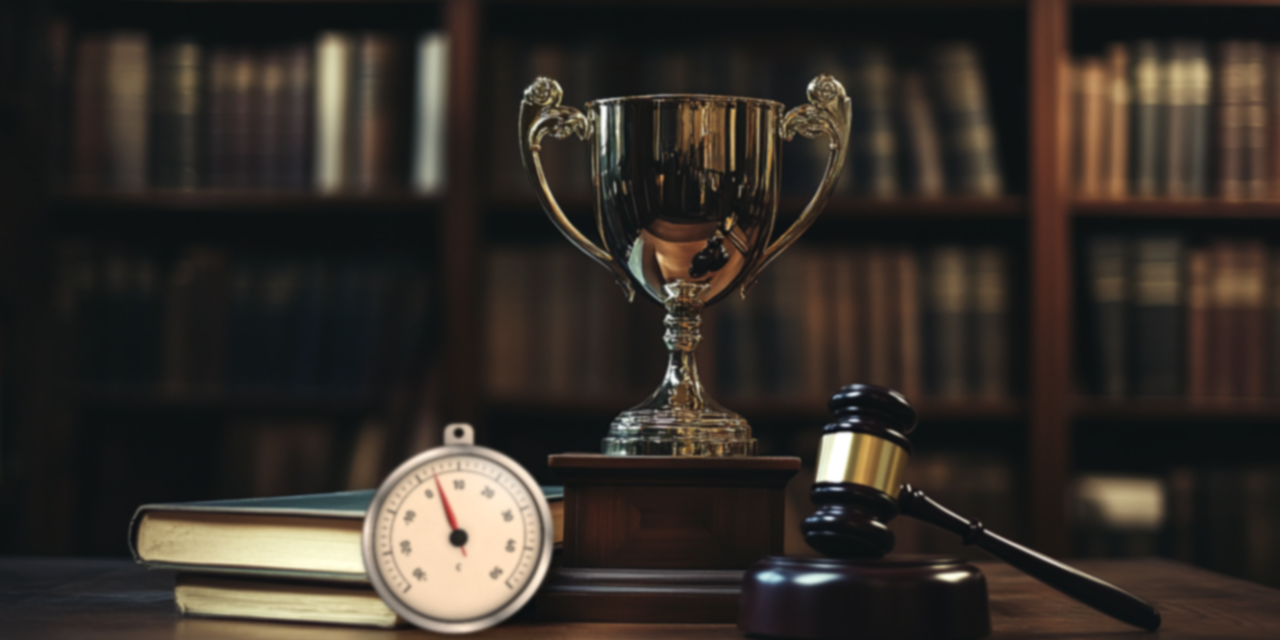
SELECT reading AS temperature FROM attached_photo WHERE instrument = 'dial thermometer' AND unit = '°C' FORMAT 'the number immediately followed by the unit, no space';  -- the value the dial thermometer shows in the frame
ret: 4°C
